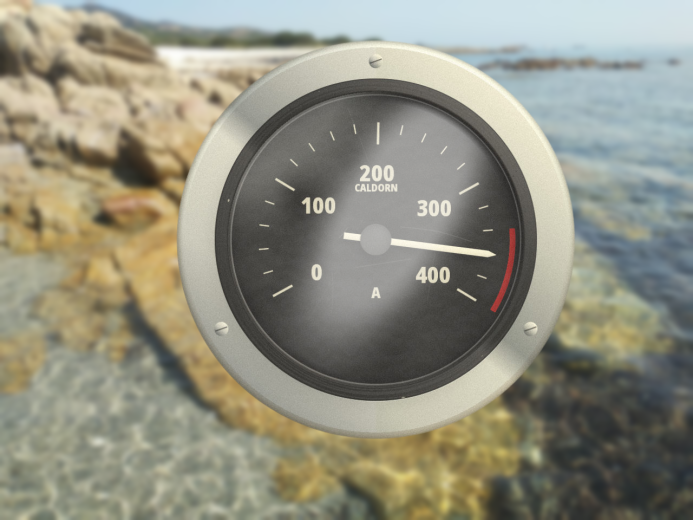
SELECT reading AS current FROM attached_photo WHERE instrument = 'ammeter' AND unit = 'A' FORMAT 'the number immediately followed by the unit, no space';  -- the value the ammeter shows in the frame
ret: 360A
